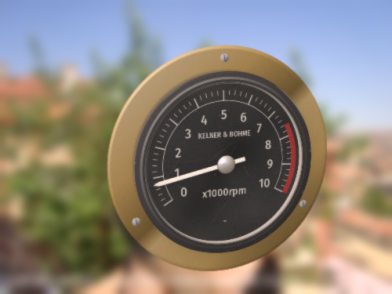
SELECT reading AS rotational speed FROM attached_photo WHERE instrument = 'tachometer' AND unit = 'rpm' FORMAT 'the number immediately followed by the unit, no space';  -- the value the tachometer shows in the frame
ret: 800rpm
